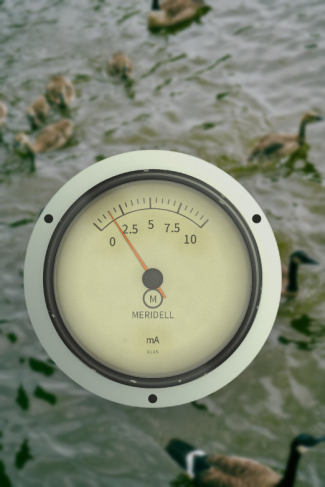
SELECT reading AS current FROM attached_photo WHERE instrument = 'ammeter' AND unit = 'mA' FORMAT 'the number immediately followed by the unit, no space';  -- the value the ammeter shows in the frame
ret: 1.5mA
